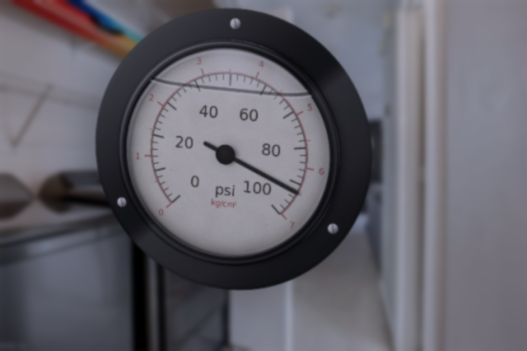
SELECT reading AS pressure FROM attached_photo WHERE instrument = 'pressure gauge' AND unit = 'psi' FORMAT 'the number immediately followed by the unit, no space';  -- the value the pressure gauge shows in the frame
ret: 92psi
